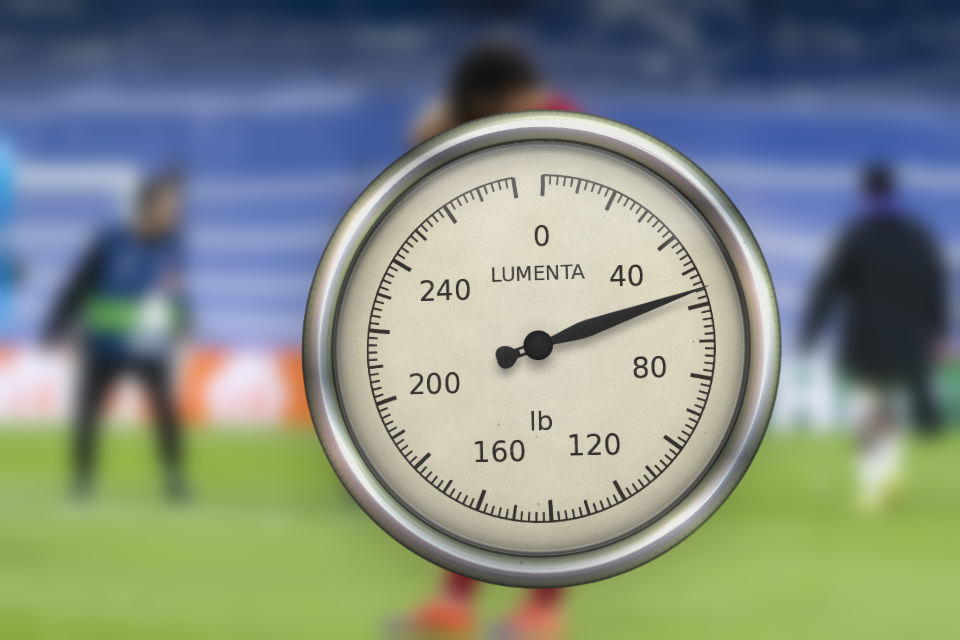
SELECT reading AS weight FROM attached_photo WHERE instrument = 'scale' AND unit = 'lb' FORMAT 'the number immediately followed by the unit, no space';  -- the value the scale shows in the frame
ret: 56lb
